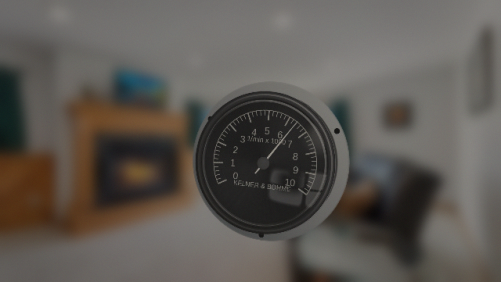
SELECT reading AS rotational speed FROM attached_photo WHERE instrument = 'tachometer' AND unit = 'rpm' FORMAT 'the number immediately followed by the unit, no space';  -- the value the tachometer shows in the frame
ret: 6400rpm
